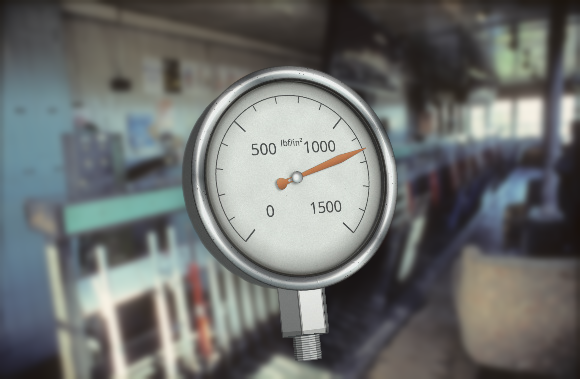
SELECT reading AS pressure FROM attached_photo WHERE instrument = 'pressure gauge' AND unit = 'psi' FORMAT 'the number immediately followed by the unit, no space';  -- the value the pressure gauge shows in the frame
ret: 1150psi
